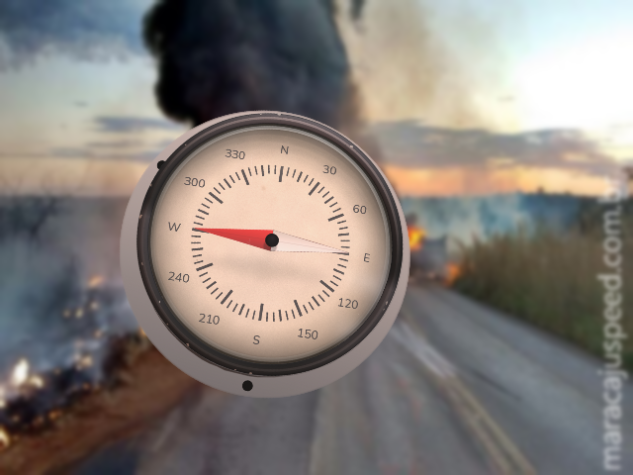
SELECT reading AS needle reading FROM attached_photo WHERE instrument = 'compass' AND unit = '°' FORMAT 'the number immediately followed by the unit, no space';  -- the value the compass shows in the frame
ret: 270°
